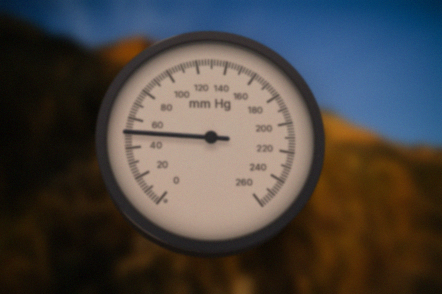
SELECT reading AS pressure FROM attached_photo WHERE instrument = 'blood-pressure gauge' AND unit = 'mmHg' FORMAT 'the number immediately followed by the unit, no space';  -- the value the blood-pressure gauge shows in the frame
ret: 50mmHg
